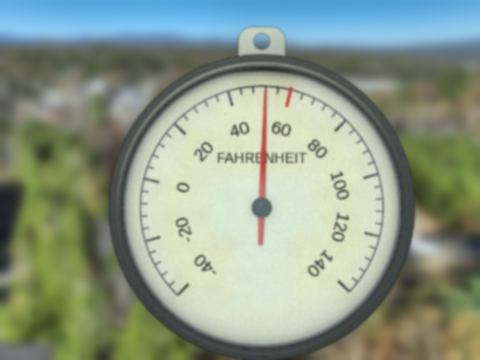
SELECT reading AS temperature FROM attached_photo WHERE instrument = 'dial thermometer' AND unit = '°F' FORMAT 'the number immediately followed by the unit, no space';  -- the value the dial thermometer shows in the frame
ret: 52°F
